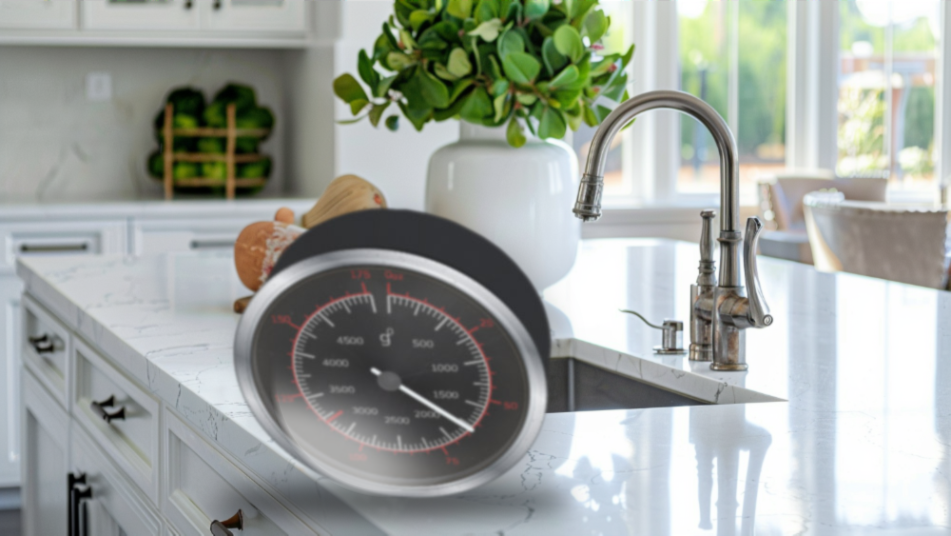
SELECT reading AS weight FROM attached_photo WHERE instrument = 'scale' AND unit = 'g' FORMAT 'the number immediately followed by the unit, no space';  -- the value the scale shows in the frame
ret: 1750g
